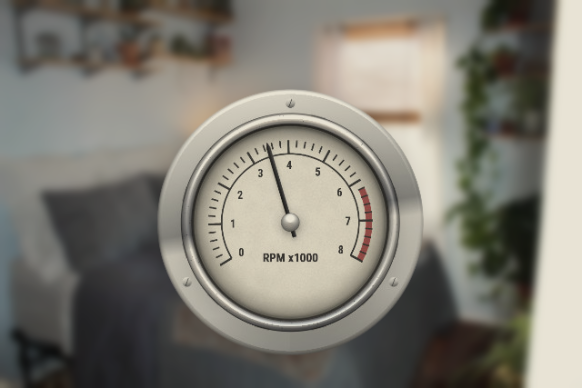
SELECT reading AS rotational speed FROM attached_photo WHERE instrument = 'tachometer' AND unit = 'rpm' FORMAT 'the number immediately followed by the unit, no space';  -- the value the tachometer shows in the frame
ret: 3500rpm
